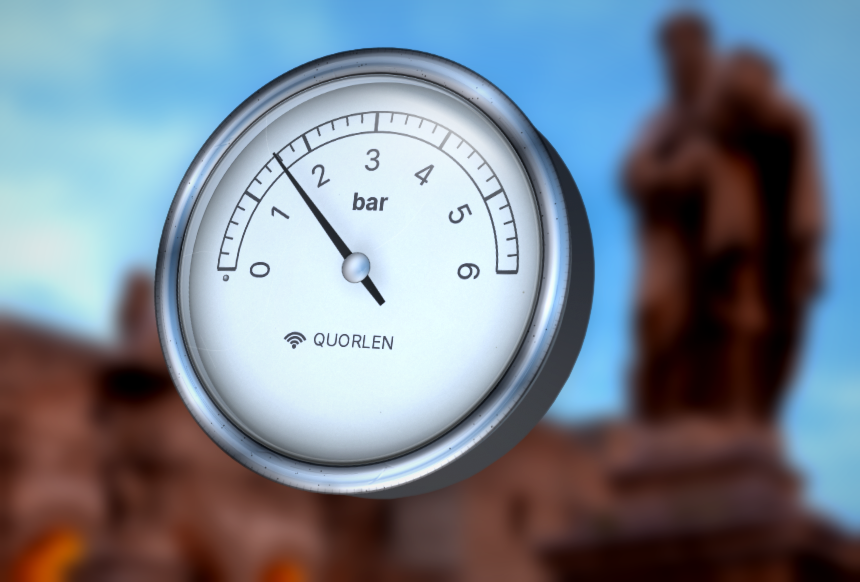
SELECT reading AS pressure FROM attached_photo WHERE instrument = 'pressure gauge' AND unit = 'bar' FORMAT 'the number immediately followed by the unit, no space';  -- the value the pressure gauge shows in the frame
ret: 1.6bar
